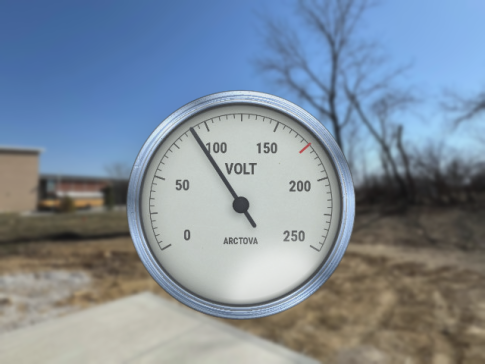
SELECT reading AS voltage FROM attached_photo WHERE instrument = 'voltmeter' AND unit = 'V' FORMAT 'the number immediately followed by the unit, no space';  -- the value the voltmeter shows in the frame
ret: 90V
